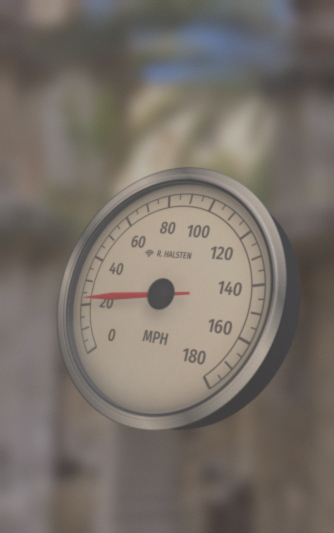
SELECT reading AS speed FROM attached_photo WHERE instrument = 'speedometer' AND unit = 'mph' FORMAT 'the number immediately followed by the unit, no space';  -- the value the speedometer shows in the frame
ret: 22.5mph
